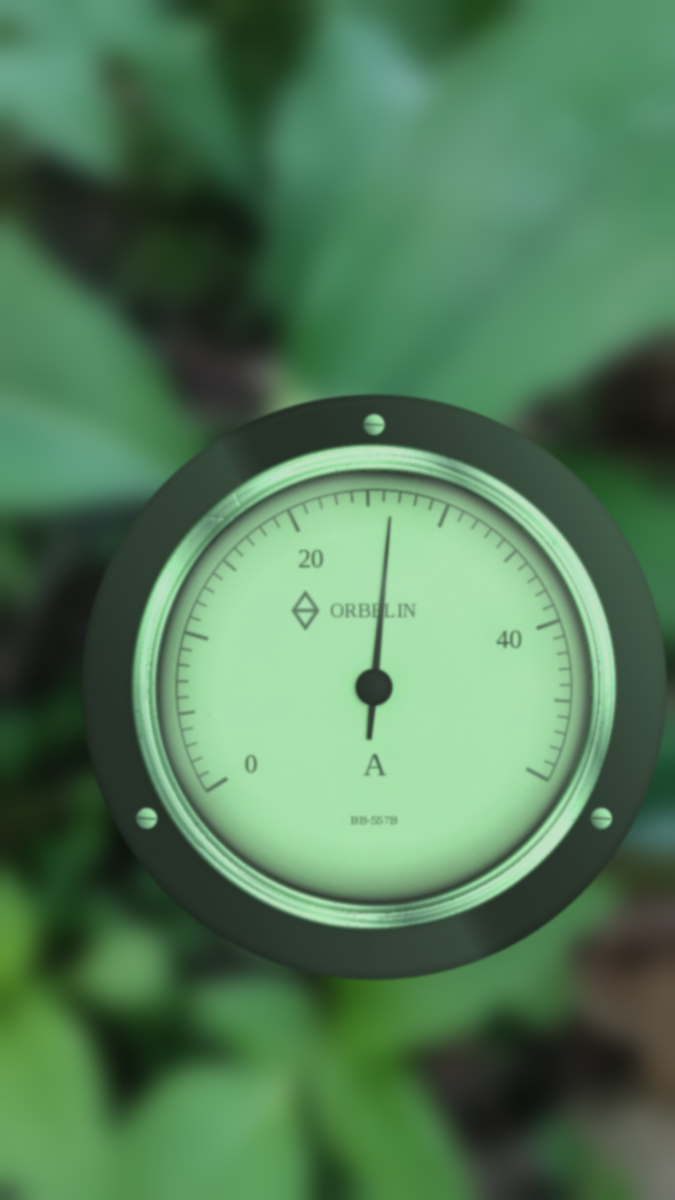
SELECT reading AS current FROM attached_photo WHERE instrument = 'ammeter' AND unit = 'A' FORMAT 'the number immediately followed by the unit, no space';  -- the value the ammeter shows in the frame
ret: 26.5A
